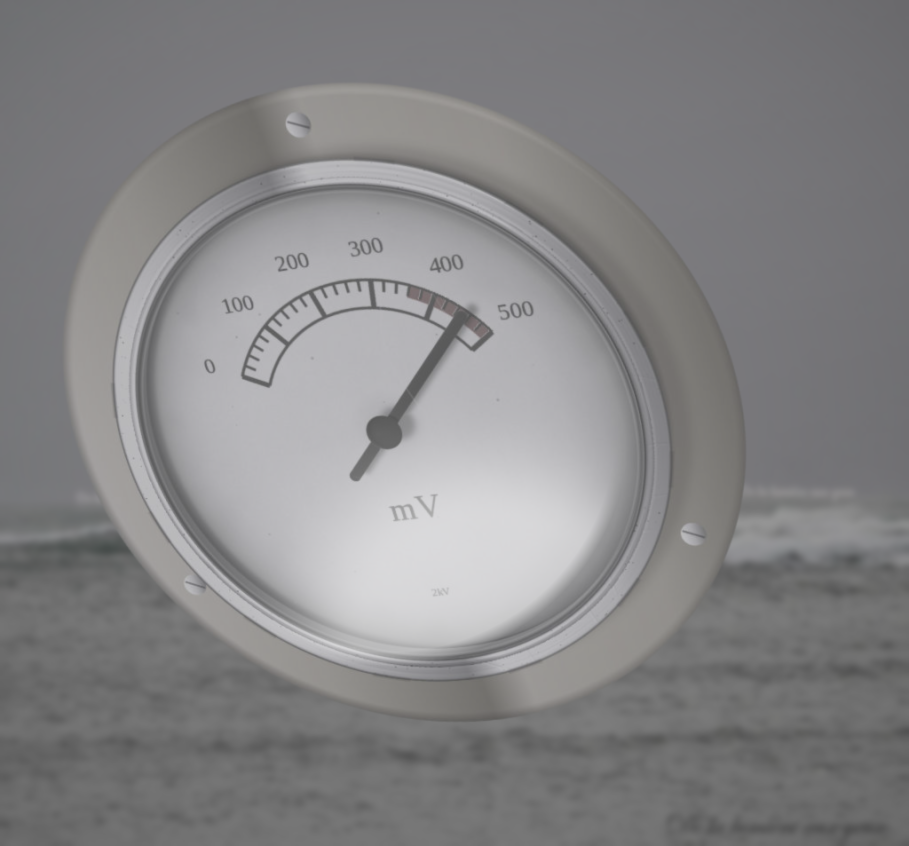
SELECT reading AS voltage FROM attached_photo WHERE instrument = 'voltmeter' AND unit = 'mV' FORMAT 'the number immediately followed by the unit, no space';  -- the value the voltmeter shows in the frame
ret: 450mV
